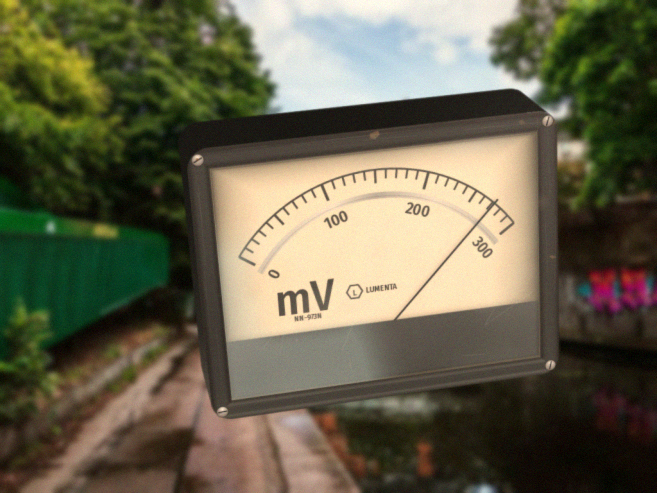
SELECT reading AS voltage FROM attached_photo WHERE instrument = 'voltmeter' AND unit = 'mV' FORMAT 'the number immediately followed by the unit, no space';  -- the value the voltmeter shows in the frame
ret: 270mV
